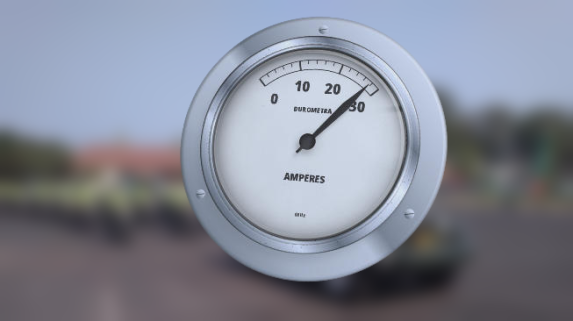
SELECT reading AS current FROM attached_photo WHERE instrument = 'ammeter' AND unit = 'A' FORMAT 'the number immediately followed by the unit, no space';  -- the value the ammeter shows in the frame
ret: 28A
